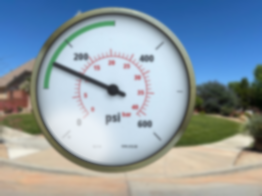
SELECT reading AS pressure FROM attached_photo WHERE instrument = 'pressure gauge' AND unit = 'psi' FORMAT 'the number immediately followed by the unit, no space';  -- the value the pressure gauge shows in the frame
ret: 150psi
